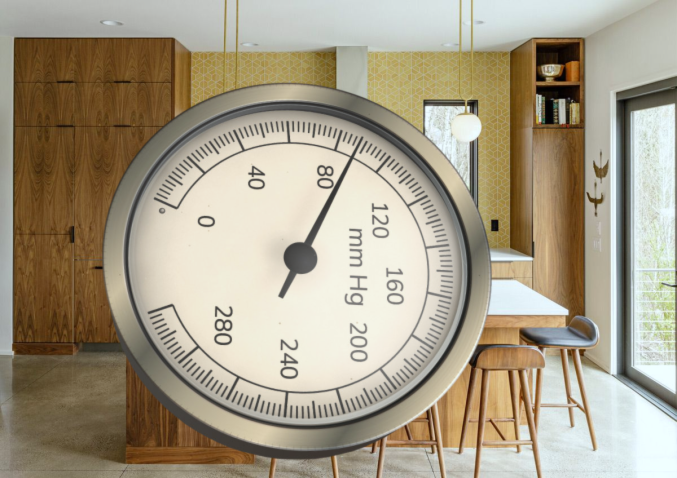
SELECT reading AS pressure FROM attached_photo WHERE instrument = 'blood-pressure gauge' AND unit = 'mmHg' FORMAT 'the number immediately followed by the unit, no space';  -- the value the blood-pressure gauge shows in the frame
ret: 88mmHg
